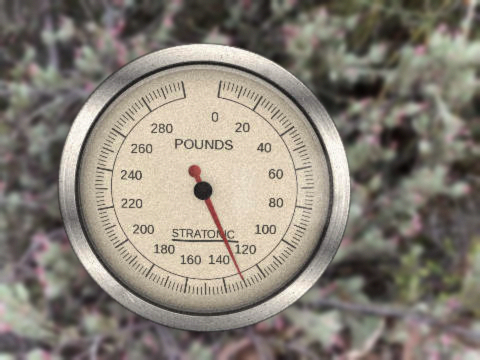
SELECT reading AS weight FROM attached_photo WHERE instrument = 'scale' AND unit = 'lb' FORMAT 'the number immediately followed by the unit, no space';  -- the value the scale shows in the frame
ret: 130lb
